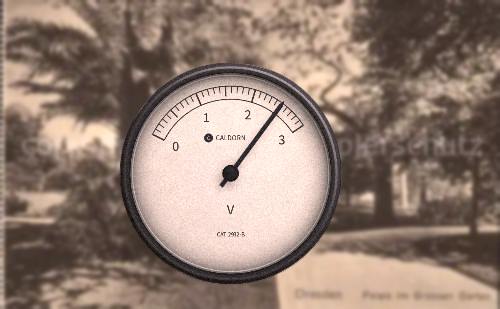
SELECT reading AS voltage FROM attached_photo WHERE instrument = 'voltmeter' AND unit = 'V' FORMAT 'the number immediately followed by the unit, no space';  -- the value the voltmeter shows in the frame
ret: 2.5V
